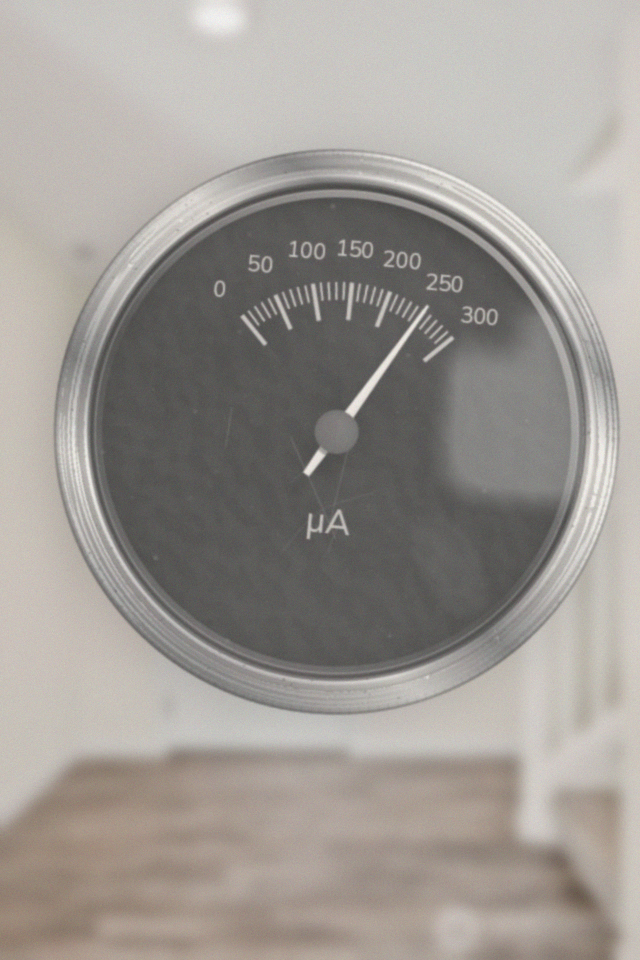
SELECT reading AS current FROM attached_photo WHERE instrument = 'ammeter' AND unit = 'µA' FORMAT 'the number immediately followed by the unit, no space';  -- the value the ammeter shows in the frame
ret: 250µA
